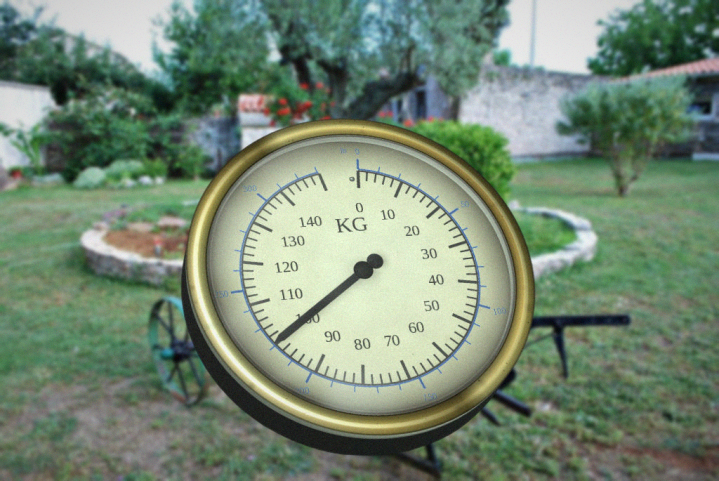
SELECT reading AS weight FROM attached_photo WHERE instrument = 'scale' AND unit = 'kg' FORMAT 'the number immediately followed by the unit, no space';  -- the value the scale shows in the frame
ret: 100kg
